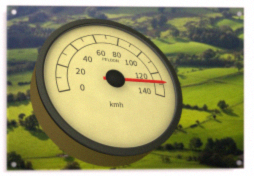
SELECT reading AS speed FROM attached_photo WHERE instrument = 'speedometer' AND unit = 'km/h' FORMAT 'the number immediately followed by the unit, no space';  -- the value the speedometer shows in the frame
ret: 130km/h
